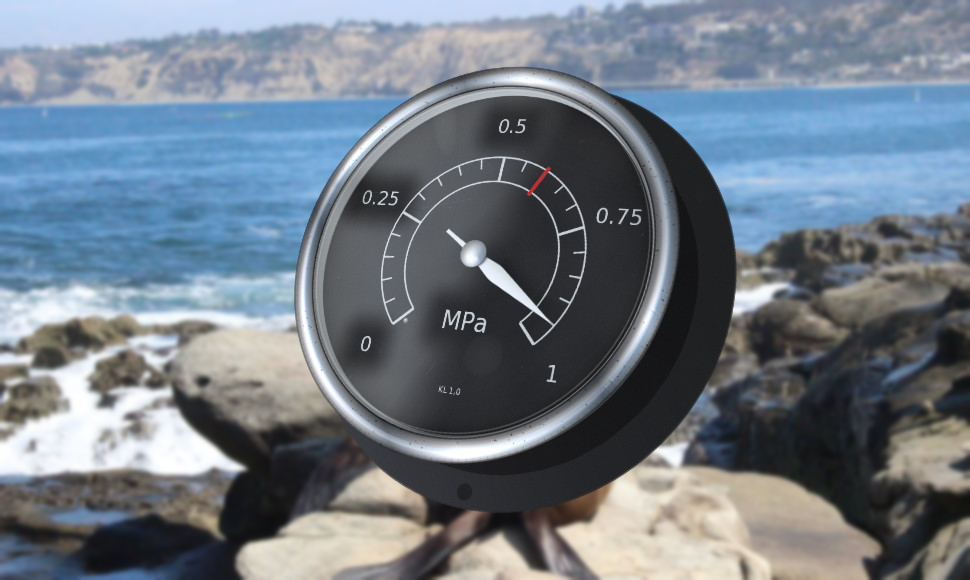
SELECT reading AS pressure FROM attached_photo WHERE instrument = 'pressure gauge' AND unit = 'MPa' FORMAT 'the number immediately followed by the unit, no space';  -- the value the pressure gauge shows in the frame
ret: 0.95MPa
